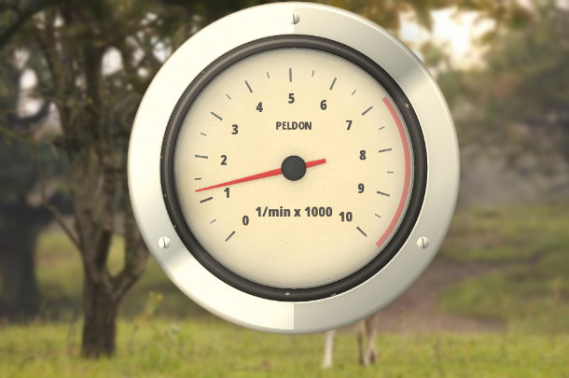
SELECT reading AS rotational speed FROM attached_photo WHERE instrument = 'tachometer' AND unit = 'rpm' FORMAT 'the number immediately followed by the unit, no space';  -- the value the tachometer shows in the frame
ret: 1250rpm
